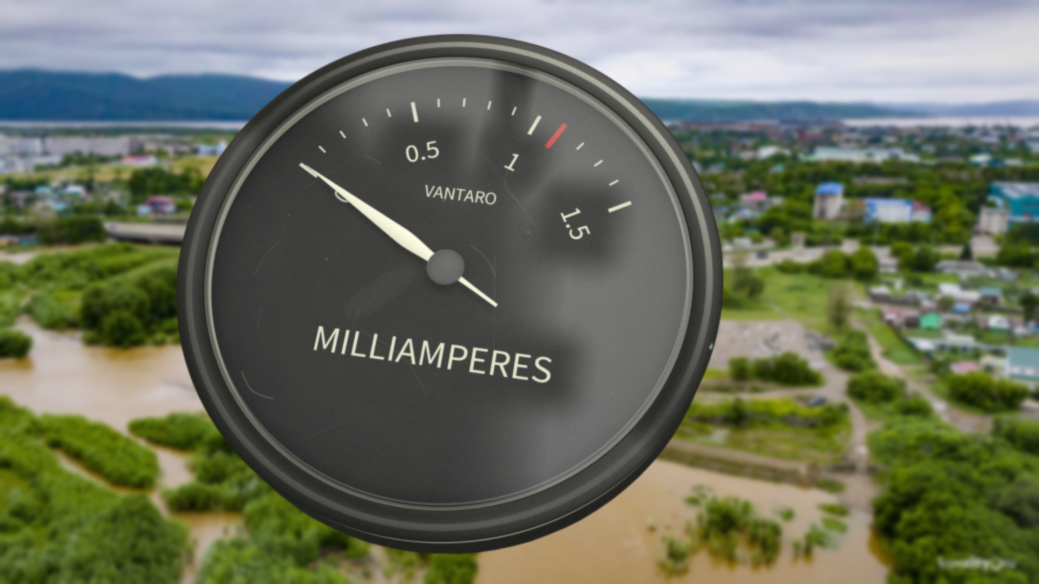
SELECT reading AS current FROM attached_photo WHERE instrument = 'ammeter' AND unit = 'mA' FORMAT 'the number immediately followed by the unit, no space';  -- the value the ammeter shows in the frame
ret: 0mA
